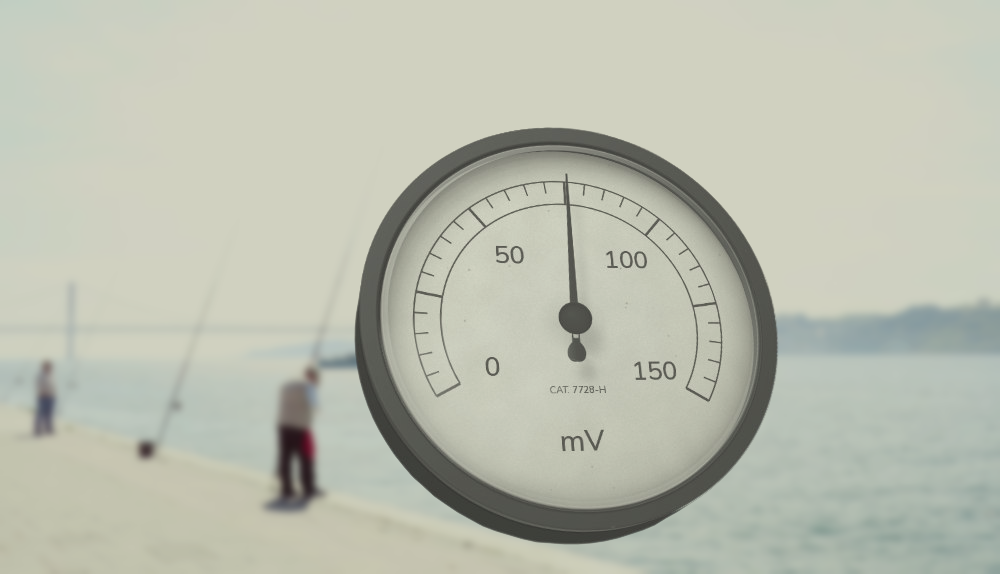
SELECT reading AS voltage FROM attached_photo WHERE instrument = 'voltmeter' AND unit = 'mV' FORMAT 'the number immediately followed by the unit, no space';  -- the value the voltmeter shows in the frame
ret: 75mV
